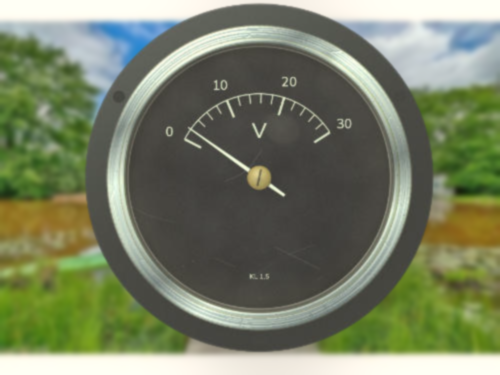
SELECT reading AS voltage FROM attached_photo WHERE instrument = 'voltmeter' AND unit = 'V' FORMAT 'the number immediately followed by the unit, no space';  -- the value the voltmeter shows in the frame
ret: 2V
